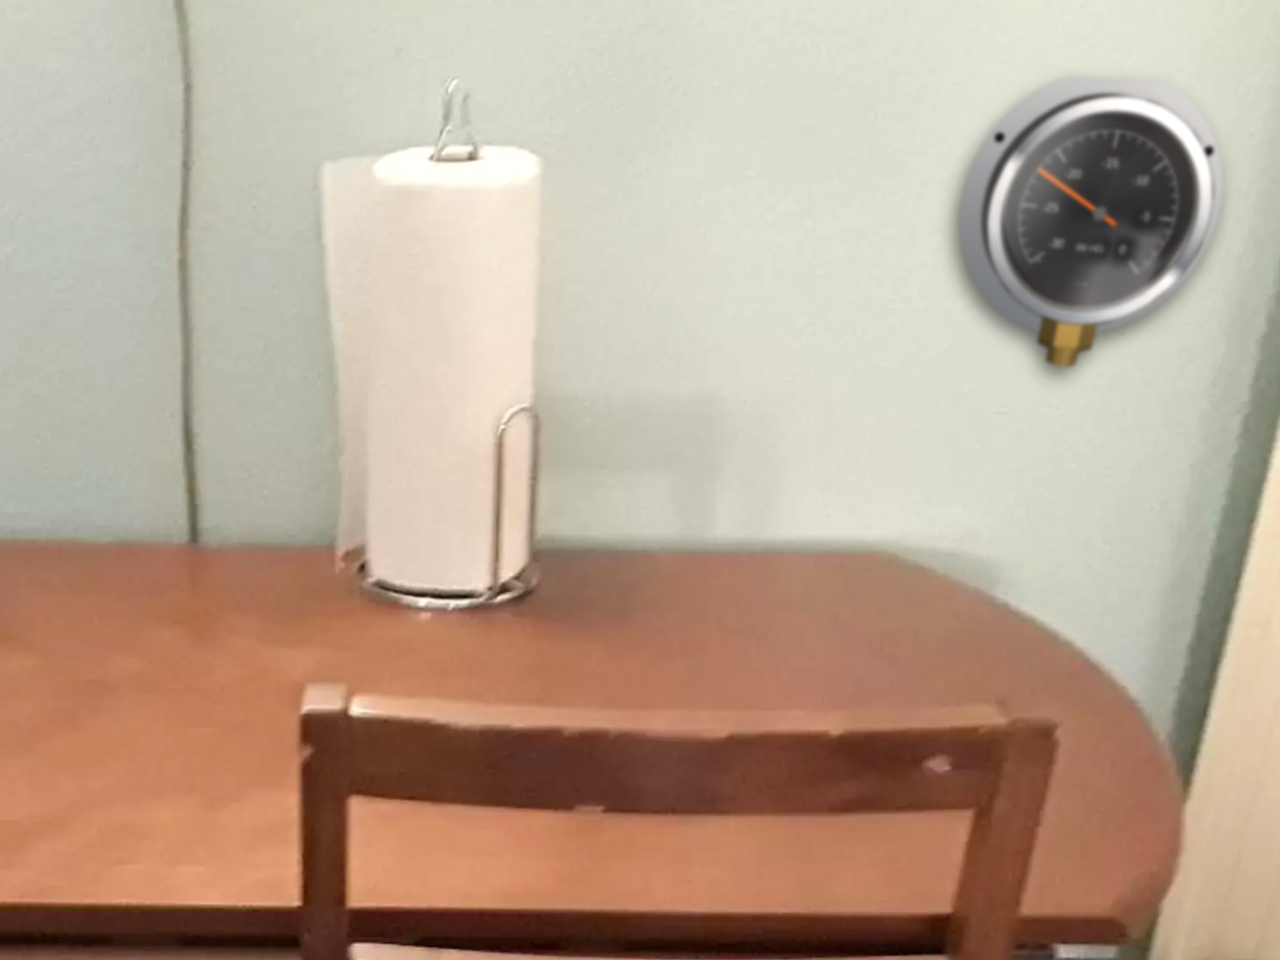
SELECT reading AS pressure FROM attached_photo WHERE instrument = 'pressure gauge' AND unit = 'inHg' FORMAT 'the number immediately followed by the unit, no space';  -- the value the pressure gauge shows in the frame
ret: -22inHg
